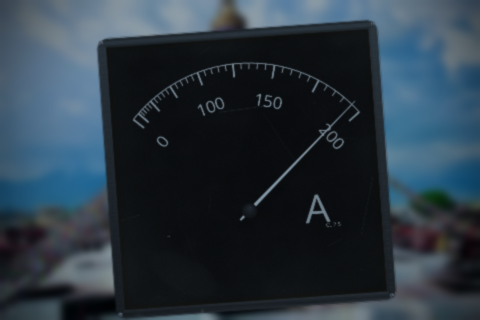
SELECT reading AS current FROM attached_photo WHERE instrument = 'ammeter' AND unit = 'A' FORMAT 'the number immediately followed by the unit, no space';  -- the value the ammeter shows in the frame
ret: 195A
